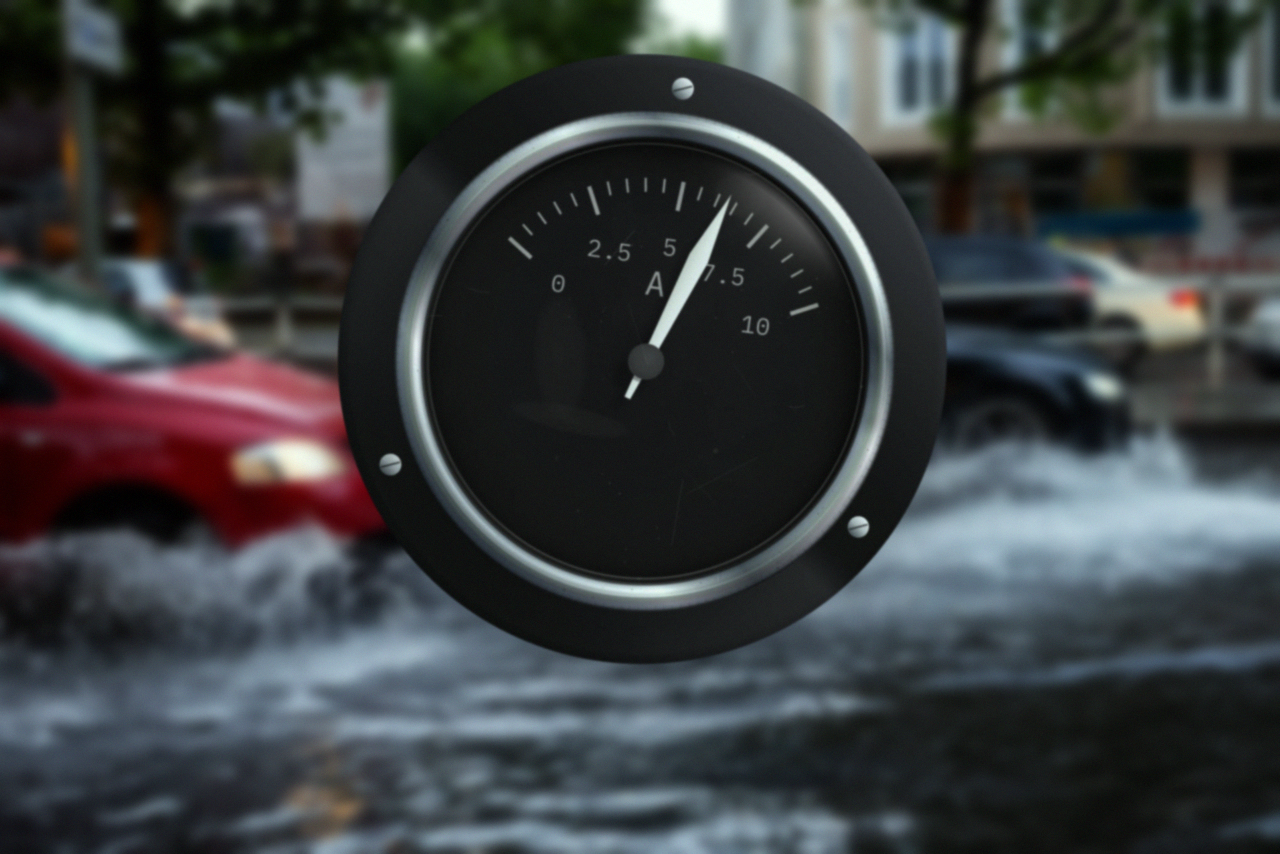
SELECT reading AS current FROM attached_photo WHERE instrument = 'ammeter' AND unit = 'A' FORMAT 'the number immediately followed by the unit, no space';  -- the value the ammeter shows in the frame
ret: 6.25A
